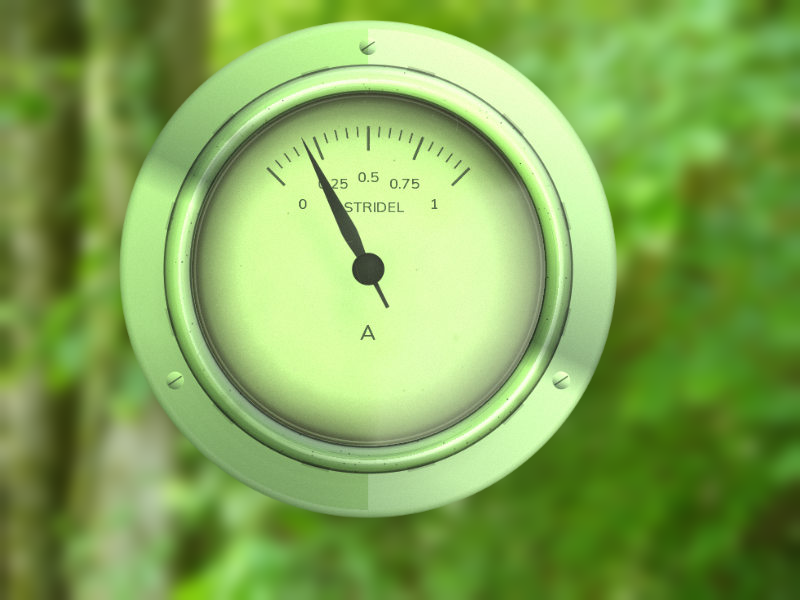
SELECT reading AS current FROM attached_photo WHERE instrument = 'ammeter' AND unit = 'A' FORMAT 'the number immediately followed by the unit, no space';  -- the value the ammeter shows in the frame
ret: 0.2A
